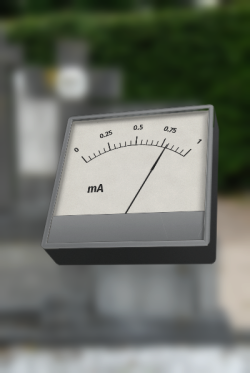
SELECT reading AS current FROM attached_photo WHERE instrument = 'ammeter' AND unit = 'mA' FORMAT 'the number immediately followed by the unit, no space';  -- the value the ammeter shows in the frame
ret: 0.8mA
